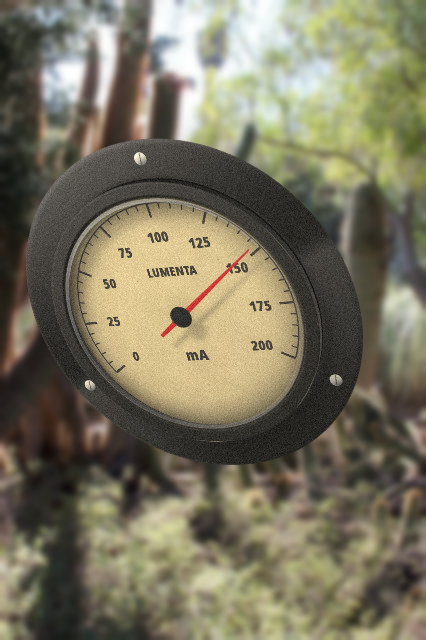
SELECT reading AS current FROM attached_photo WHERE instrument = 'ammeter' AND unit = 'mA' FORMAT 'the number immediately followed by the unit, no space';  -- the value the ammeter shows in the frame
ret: 147.5mA
